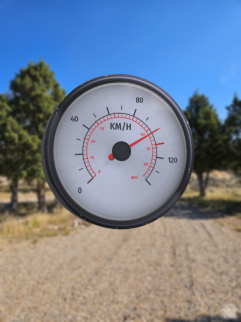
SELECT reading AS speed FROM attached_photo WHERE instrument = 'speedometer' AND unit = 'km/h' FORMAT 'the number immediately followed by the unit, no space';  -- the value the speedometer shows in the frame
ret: 100km/h
